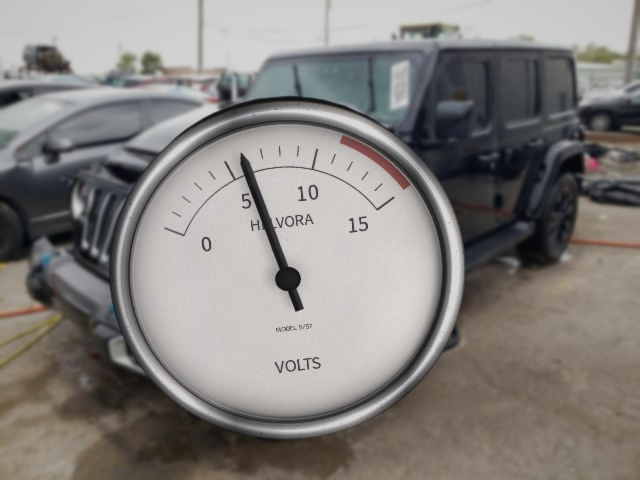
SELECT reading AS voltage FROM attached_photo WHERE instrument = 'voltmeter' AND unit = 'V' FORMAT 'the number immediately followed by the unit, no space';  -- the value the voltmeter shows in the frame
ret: 6V
